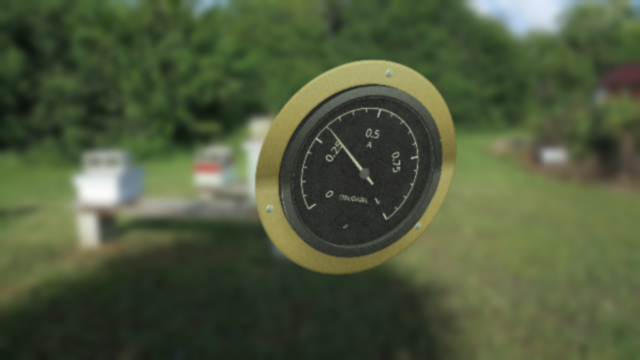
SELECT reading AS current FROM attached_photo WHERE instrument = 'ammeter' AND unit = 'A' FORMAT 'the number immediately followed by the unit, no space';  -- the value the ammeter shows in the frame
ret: 0.3A
